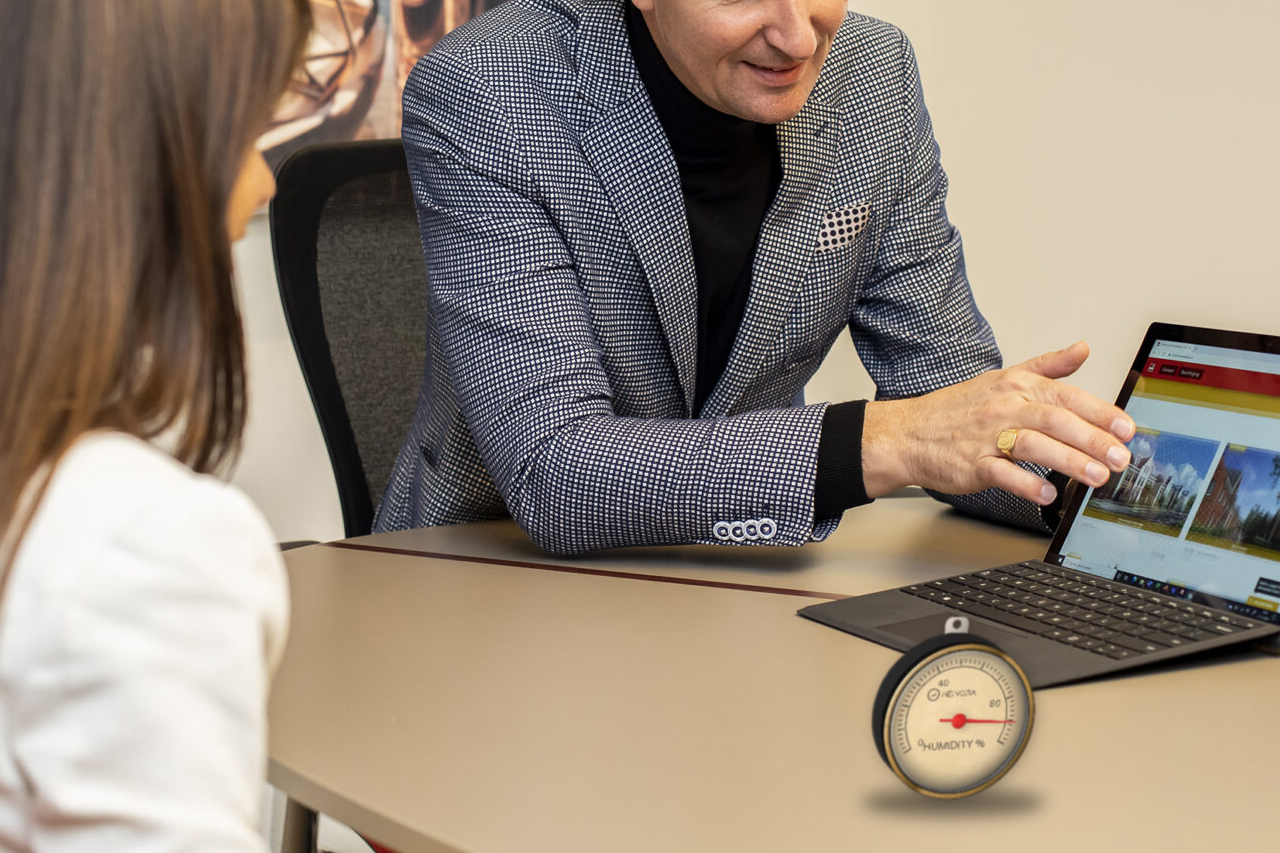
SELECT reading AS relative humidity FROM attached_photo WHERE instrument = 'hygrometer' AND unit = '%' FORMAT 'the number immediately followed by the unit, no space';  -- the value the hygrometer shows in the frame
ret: 90%
